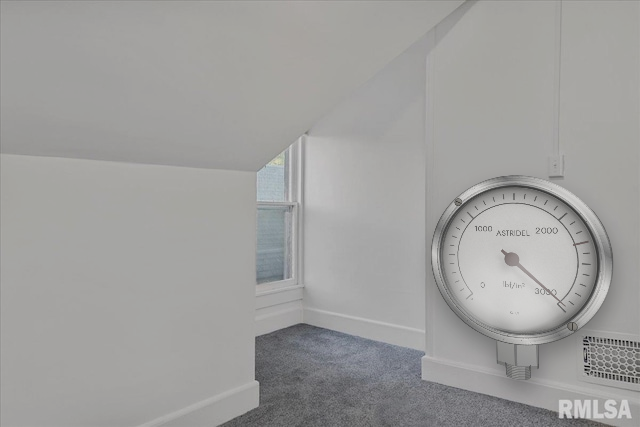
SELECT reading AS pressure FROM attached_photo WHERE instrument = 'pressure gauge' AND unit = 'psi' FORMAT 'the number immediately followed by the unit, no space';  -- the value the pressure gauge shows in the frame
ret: 2950psi
